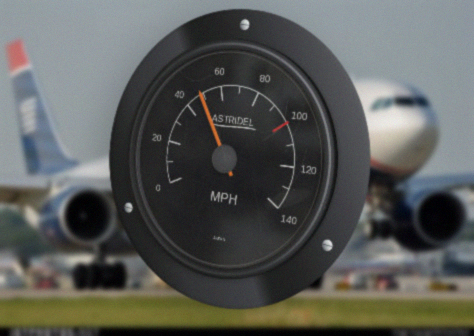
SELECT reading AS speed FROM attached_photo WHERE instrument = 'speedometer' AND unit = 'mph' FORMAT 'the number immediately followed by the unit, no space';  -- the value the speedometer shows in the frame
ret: 50mph
